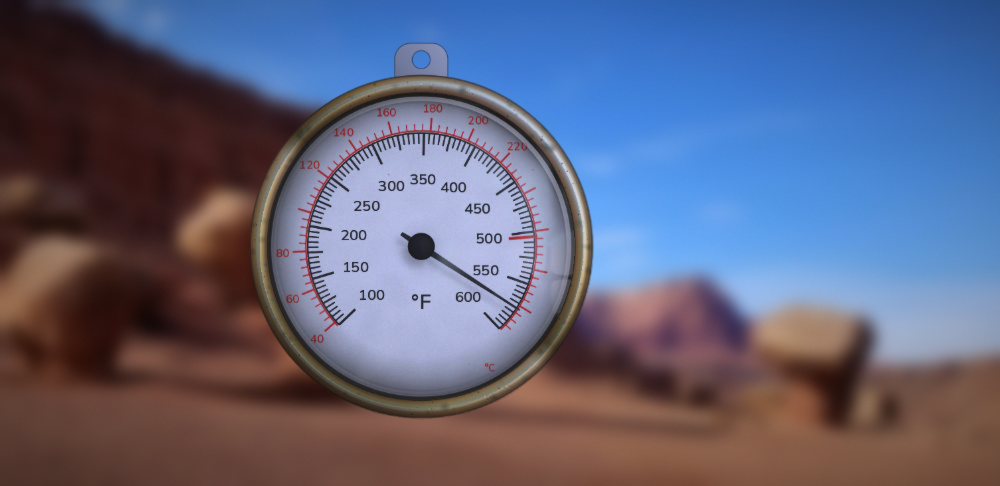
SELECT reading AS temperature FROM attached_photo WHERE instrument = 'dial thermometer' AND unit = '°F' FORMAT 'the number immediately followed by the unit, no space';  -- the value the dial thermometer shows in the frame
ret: 575°F
